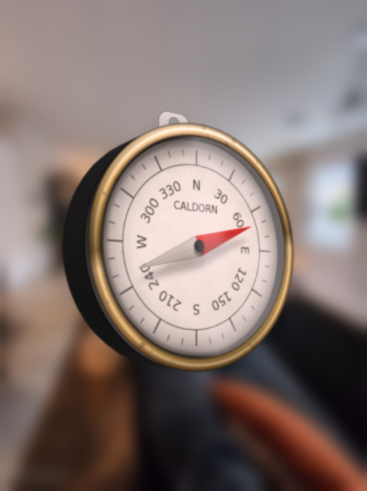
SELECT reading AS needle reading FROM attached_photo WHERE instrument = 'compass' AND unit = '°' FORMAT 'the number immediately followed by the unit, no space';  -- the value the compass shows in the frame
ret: 70°
